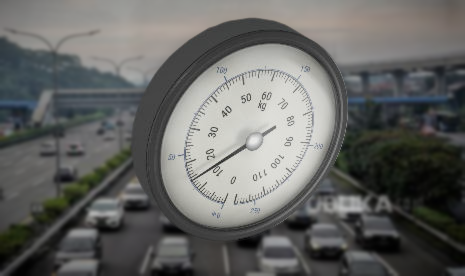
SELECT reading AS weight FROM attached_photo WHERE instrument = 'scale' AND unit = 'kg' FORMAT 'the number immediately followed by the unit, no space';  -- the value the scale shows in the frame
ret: 15kg
